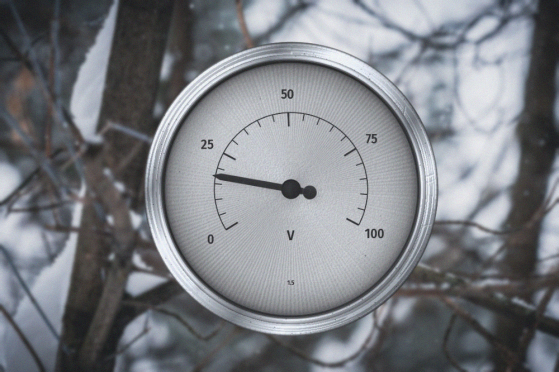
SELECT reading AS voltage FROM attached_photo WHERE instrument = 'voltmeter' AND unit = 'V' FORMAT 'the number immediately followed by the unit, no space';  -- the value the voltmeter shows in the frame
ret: 17.5V
